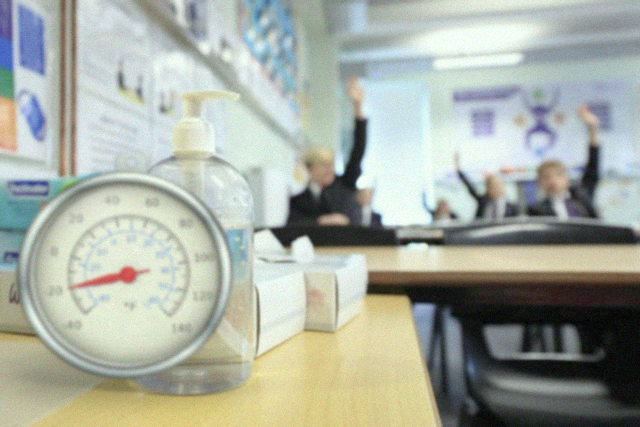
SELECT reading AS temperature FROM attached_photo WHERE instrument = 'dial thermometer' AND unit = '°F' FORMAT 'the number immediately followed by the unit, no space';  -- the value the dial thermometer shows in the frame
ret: -20°F
